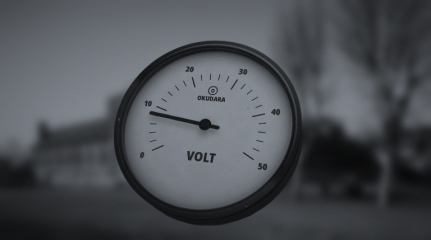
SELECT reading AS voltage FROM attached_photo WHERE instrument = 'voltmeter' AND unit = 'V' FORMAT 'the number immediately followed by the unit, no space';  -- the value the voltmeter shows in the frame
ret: 8V
